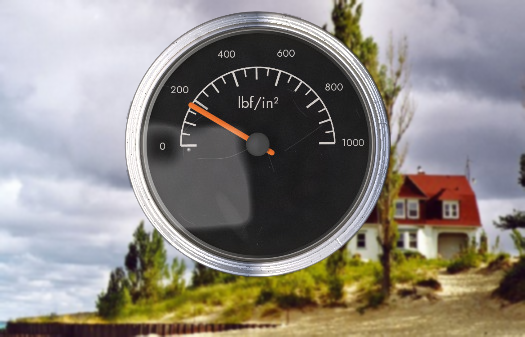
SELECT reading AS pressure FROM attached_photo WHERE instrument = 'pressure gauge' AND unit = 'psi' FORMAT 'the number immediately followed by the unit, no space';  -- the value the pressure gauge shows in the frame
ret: 175psi
